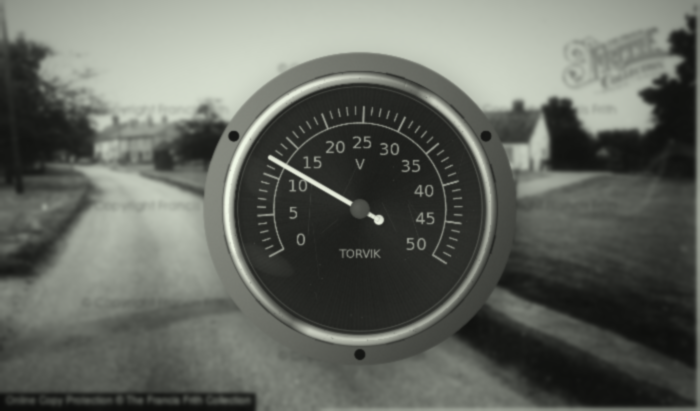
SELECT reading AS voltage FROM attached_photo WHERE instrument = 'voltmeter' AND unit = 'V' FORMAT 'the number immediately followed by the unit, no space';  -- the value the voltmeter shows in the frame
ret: 12V
